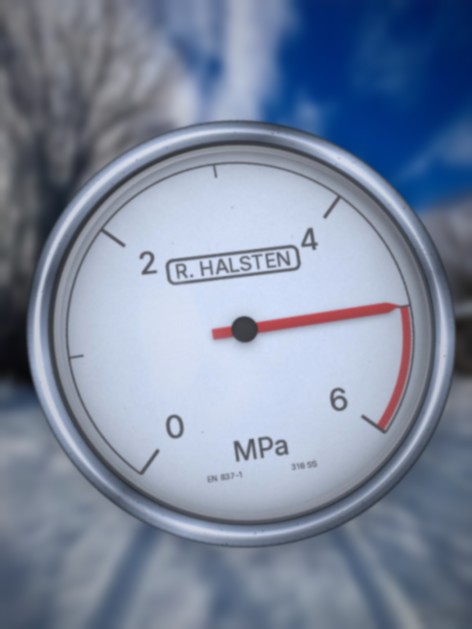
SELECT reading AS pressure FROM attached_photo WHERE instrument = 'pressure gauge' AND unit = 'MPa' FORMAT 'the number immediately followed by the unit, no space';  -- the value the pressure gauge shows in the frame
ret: 5MPa
